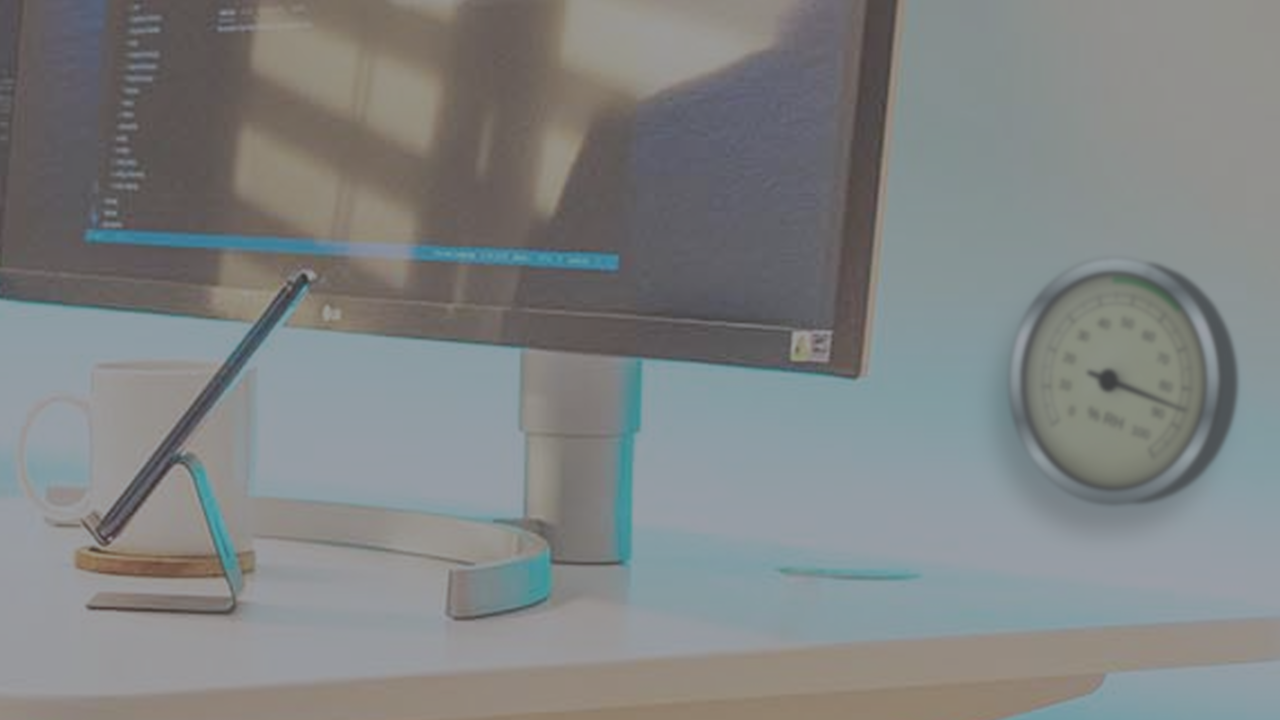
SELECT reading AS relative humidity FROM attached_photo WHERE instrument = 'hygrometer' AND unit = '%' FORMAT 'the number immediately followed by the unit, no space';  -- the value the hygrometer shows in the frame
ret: 85%
